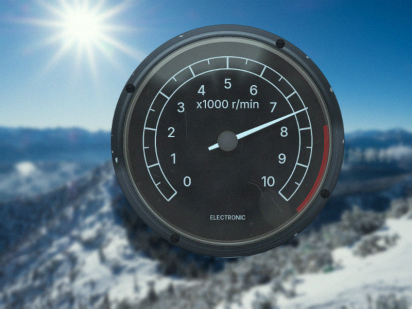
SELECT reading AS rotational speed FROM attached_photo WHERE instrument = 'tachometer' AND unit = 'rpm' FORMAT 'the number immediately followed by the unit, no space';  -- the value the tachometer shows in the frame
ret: 7500rpm
